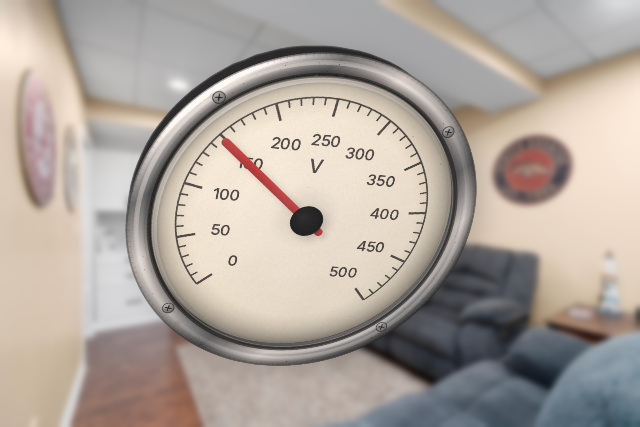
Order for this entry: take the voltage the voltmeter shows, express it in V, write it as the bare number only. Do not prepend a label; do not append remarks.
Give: 150
